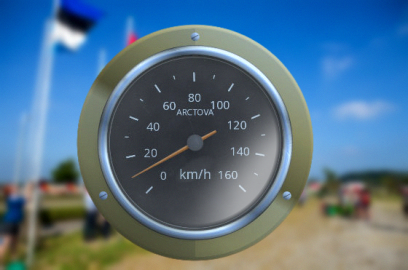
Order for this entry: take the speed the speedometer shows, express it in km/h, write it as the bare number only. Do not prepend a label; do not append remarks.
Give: 10
